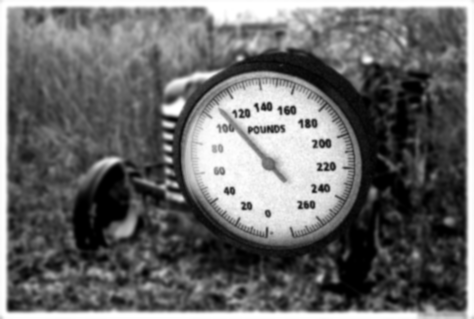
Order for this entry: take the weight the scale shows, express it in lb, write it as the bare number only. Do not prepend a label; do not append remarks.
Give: 110
